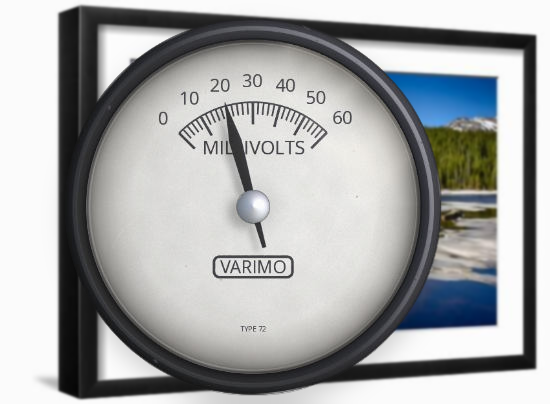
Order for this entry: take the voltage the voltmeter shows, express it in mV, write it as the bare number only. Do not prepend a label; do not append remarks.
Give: 20
